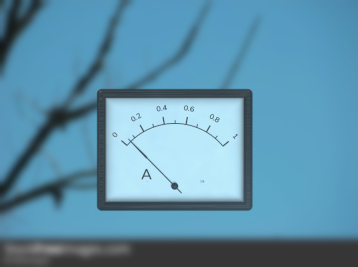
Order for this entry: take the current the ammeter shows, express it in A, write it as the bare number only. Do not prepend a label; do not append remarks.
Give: 0.05
